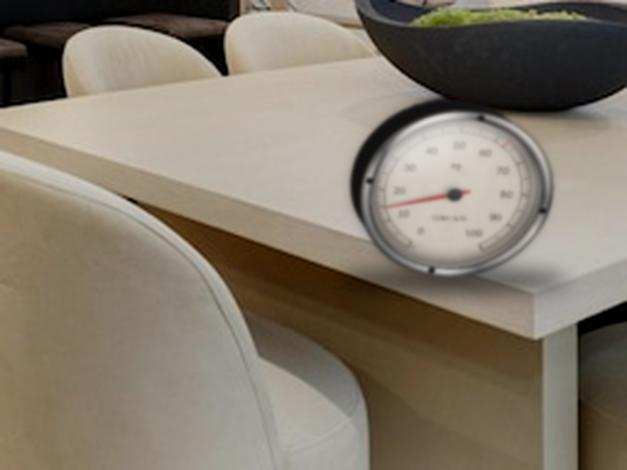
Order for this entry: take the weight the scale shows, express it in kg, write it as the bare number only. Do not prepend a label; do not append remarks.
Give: 15
